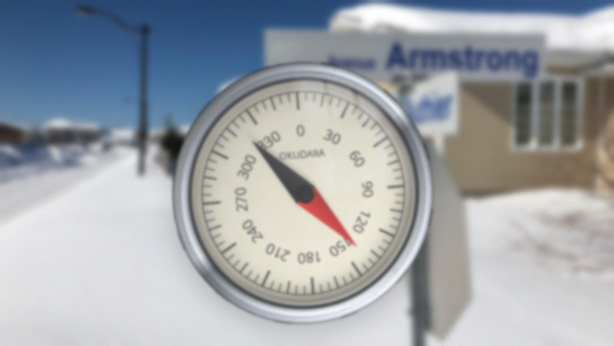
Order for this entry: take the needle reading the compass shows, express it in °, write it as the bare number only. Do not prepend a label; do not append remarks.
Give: 140
